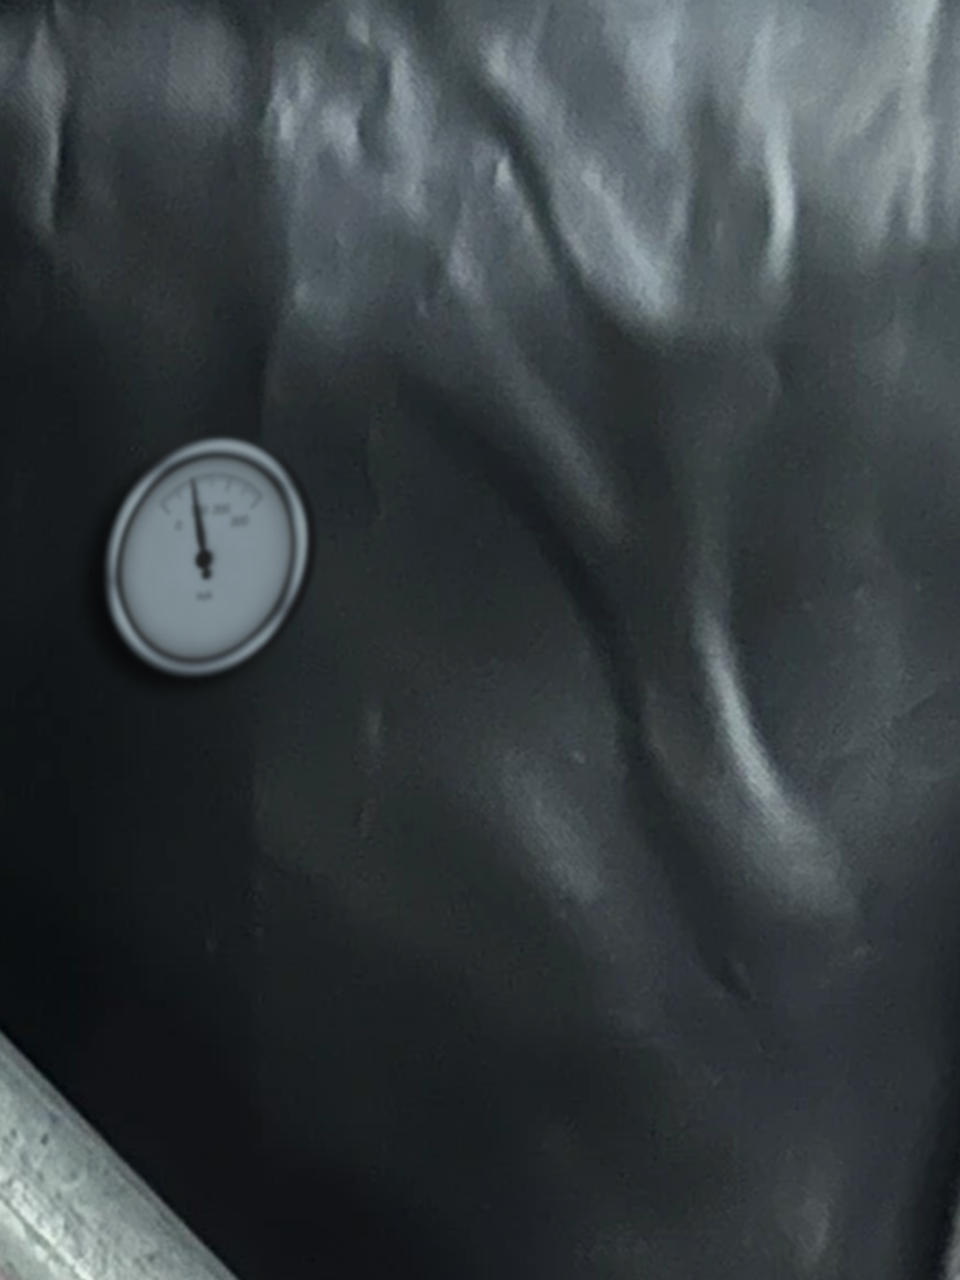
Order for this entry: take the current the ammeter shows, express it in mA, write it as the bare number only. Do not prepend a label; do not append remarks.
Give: 100
